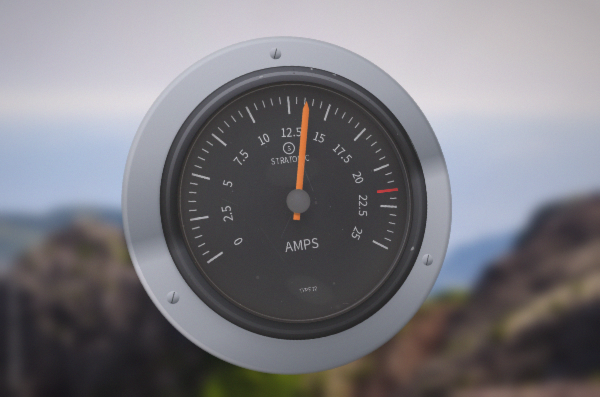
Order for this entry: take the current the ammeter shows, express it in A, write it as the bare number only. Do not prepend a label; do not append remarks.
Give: 13.5
